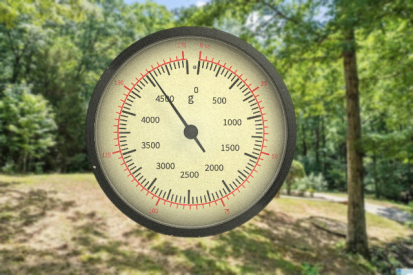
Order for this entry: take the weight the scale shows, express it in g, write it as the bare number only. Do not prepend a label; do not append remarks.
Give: 4550
